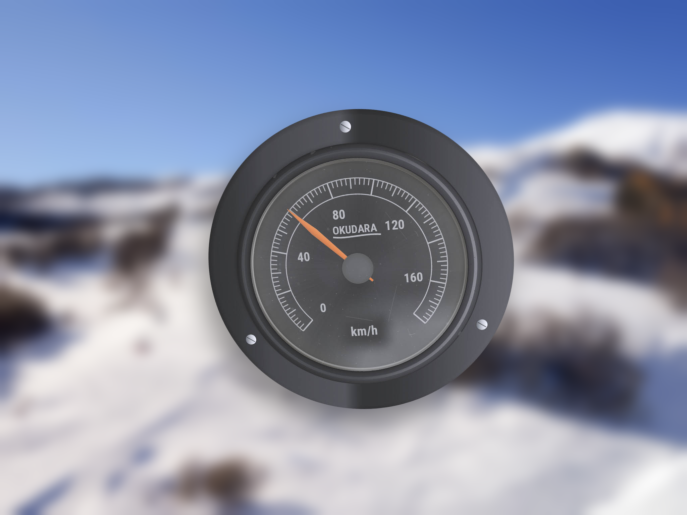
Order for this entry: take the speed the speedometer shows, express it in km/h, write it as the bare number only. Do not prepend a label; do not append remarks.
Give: 60
